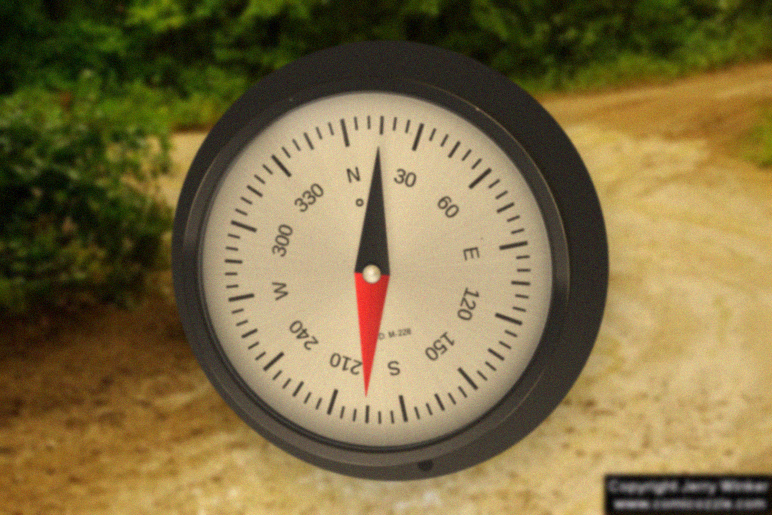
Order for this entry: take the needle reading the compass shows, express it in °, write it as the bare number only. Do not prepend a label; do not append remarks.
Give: 195
